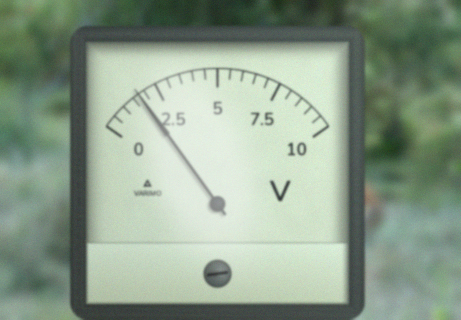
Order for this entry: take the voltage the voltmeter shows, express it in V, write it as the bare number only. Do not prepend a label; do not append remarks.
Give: 1.75
